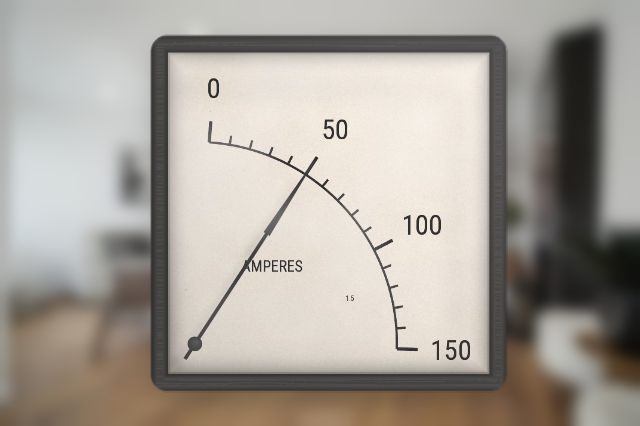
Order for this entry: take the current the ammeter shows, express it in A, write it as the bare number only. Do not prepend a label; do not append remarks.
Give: 50
